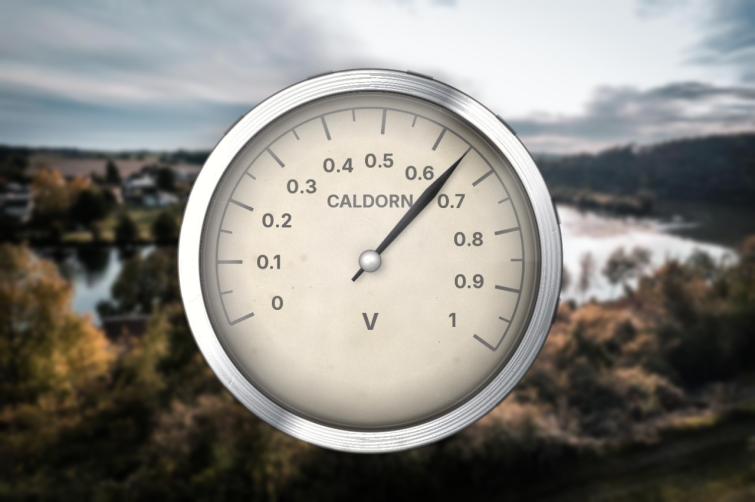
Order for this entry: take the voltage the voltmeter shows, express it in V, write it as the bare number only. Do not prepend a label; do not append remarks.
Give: 0.65
